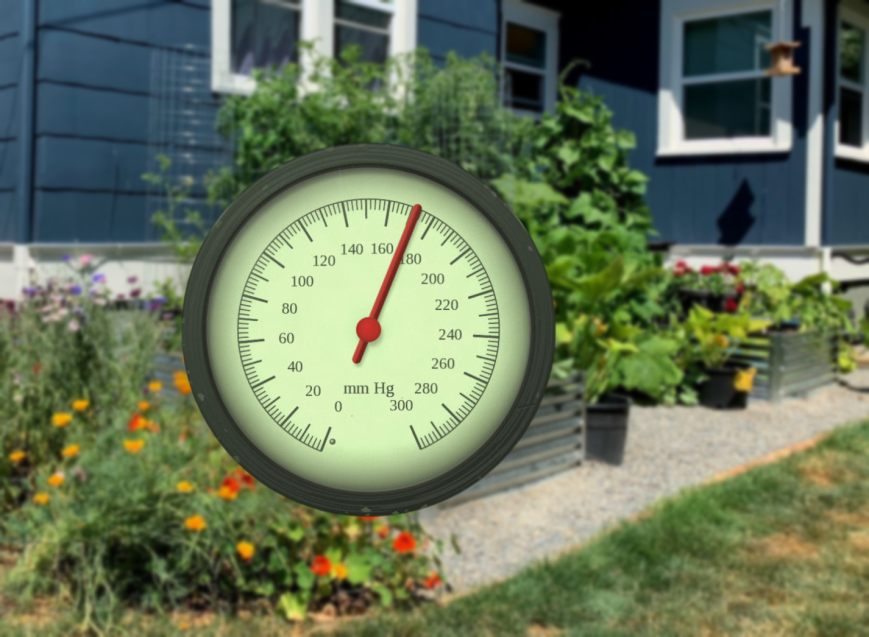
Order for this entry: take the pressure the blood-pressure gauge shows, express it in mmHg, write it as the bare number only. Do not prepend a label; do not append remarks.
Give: 172
